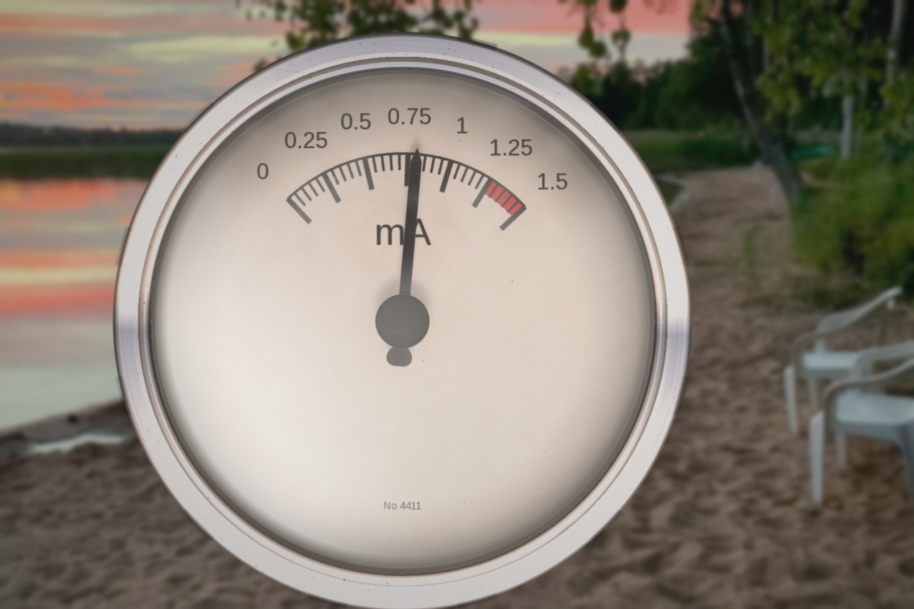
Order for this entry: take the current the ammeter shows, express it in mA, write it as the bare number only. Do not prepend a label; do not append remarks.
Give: 0.8
